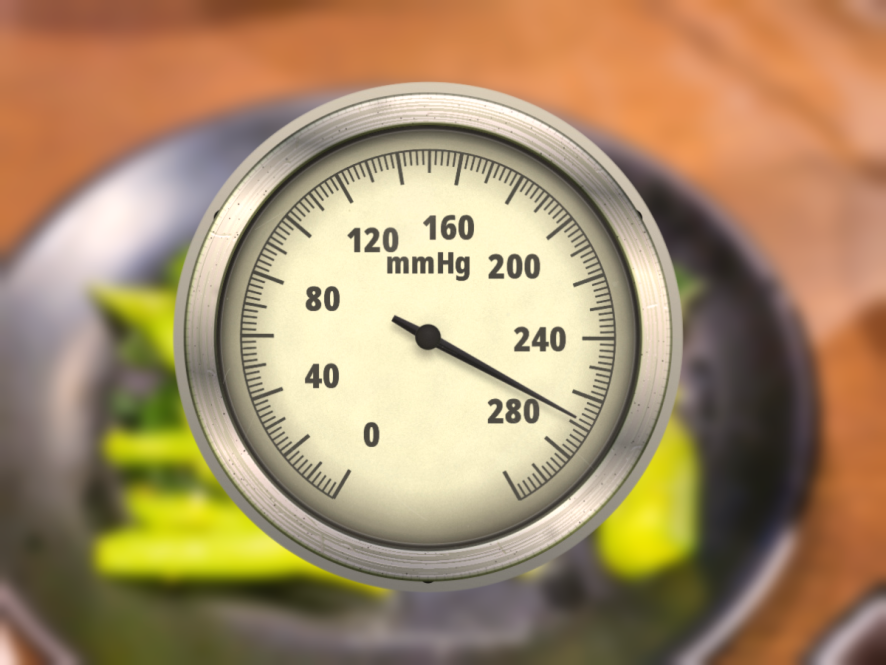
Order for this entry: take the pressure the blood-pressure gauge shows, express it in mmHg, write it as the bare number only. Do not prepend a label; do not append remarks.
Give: 268
